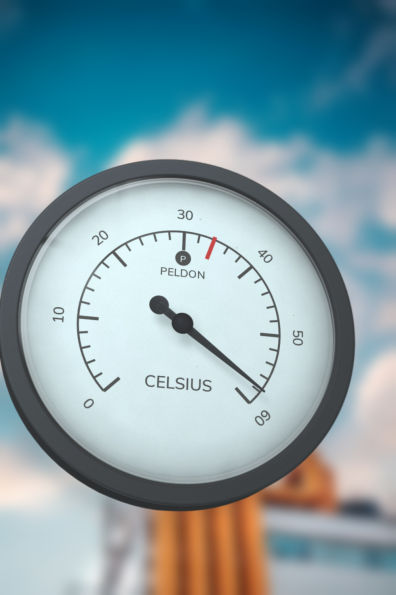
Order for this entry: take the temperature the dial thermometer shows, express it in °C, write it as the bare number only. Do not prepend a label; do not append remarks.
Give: 58
